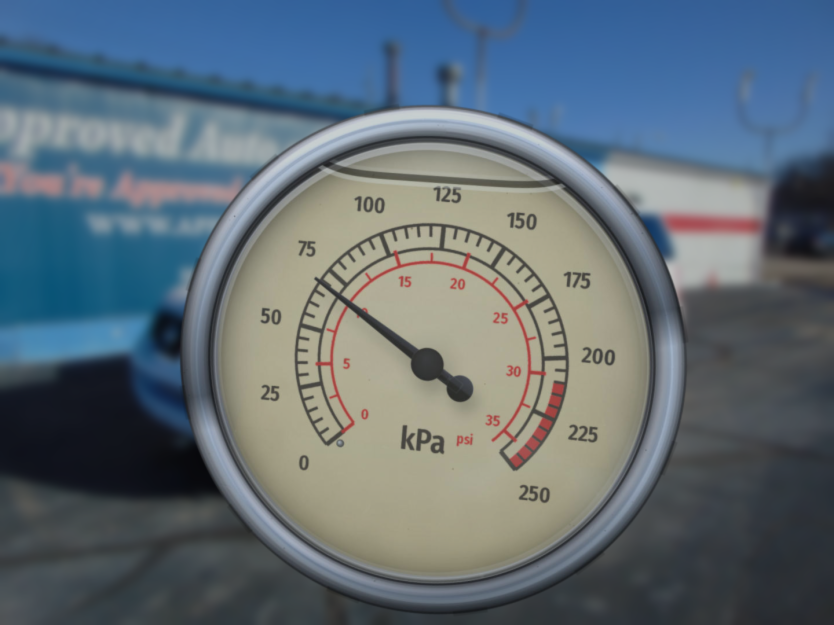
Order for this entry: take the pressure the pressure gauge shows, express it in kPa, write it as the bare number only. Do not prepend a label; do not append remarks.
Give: 70
